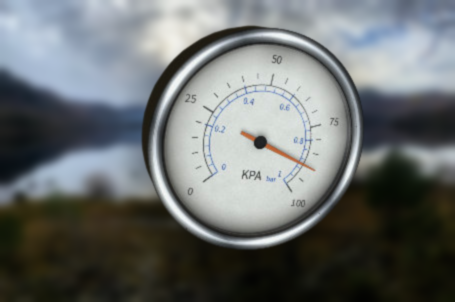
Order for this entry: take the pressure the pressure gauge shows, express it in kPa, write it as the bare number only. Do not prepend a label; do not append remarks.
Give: 90
